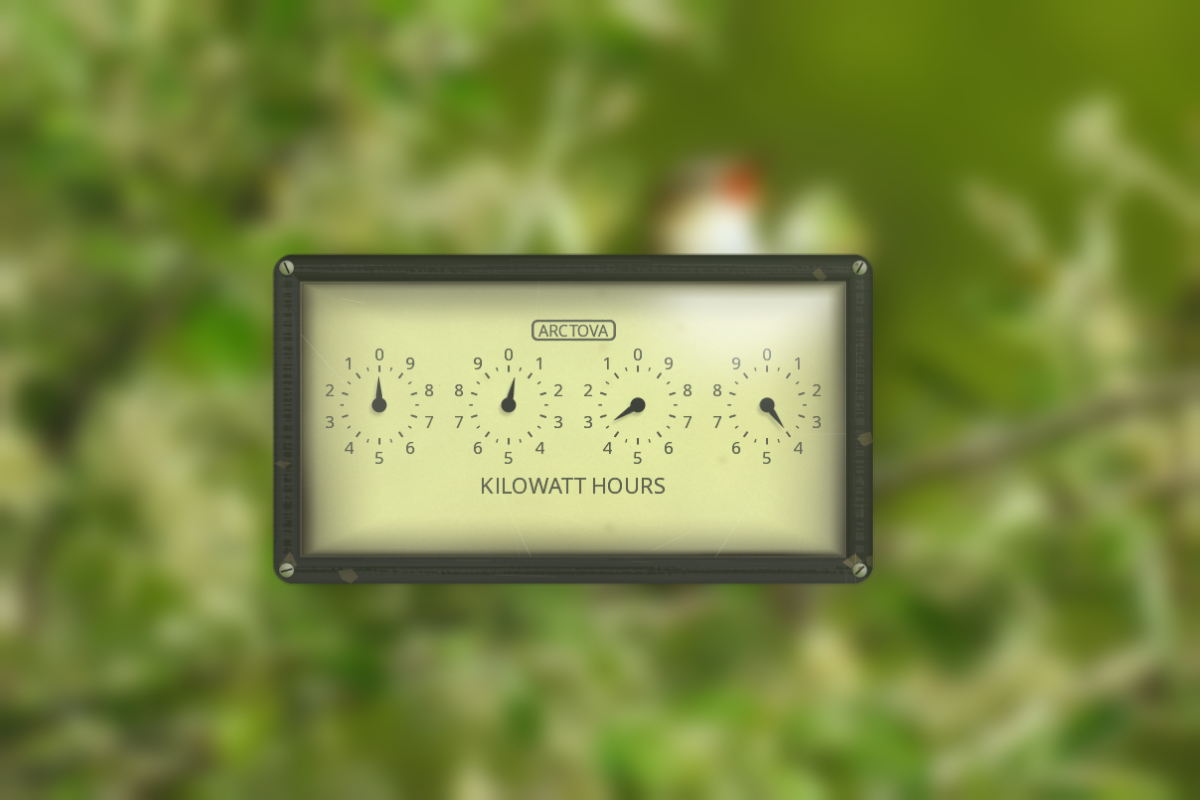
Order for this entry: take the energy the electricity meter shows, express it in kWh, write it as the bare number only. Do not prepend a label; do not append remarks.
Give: 34
